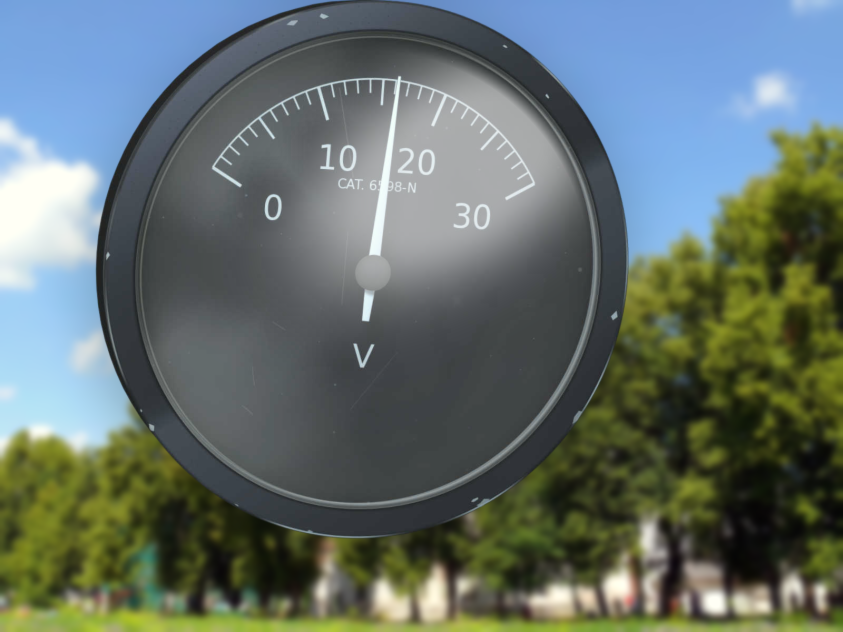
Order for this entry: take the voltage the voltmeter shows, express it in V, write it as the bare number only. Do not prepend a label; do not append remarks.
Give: 16
